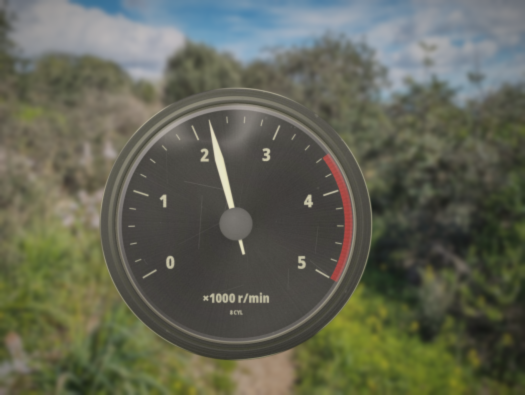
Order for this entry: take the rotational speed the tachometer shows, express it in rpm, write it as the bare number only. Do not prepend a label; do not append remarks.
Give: 2200
